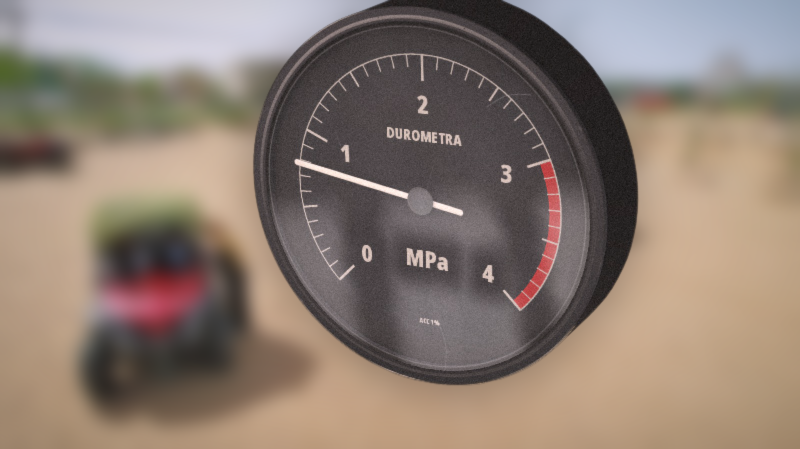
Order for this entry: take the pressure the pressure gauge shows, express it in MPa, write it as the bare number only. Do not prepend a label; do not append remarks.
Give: 0.8
